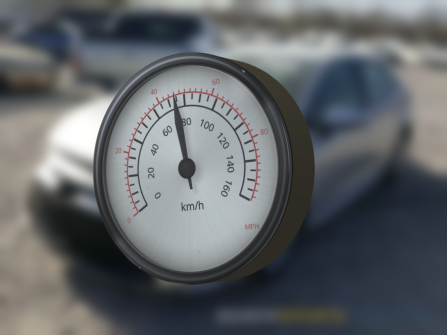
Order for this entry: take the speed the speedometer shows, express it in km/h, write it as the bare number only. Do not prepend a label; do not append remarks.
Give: 75
